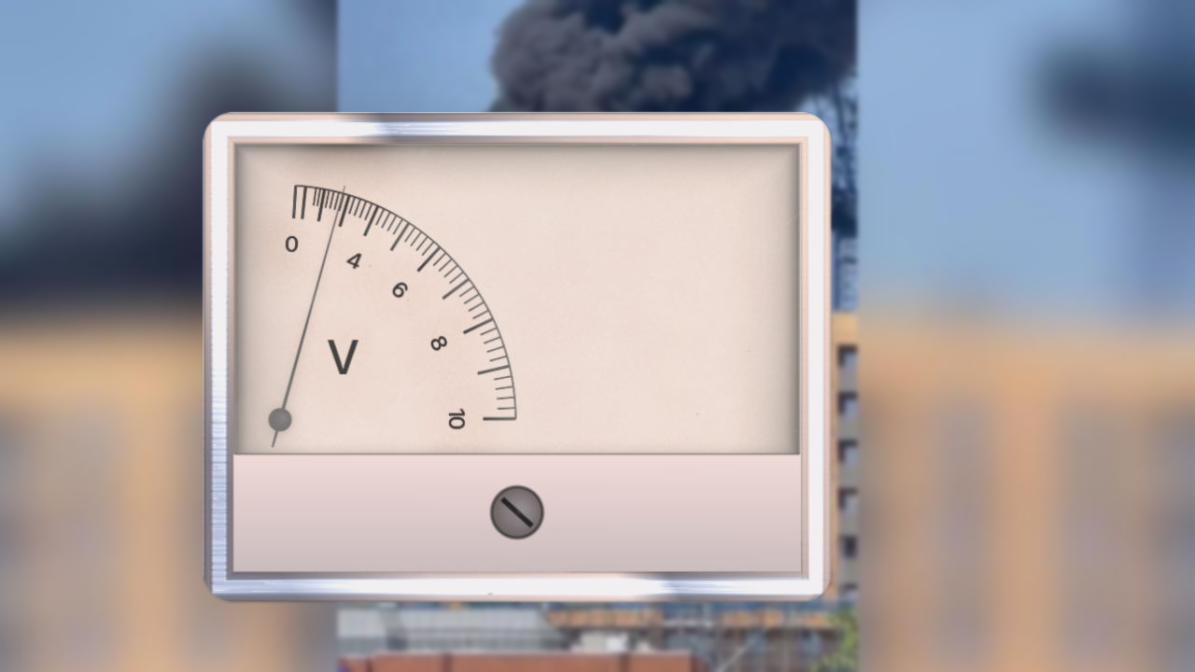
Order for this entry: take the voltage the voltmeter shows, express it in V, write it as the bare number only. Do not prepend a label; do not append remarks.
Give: 2.8
